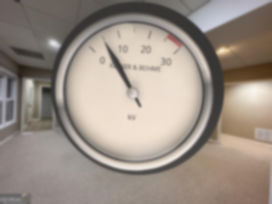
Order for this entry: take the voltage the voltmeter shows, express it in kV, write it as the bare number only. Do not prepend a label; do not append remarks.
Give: 5
